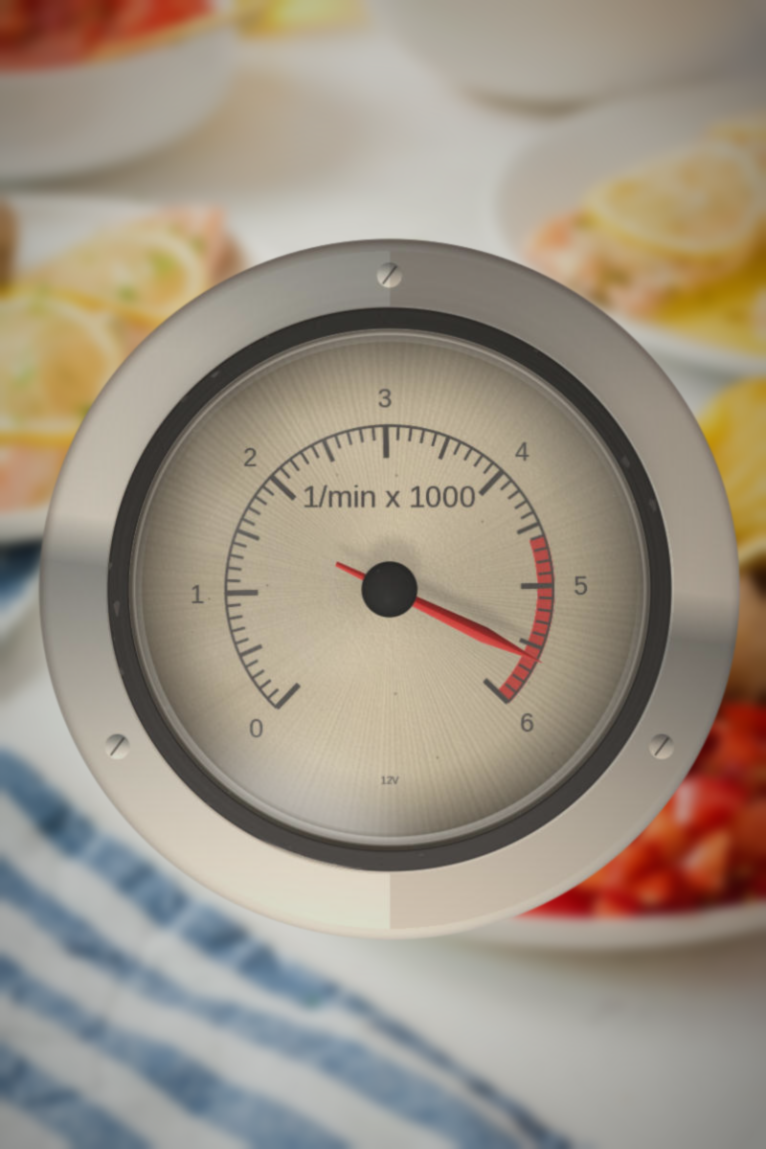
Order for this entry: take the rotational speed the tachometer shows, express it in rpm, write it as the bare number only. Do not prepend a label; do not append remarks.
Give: 5600
